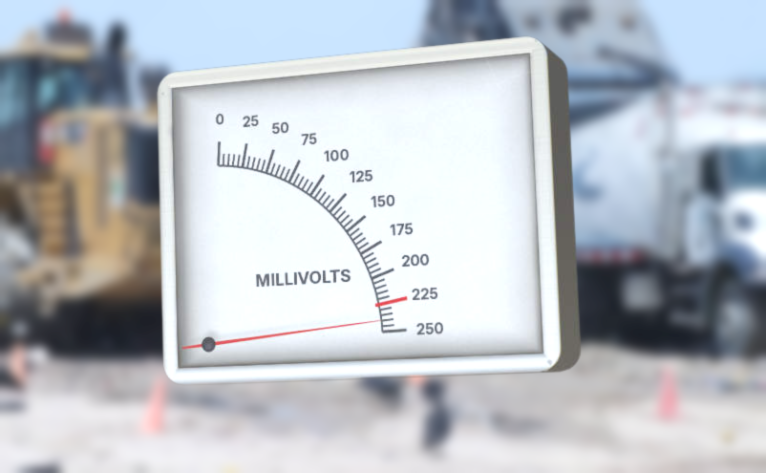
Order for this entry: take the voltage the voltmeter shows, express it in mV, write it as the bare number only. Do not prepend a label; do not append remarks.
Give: 240
